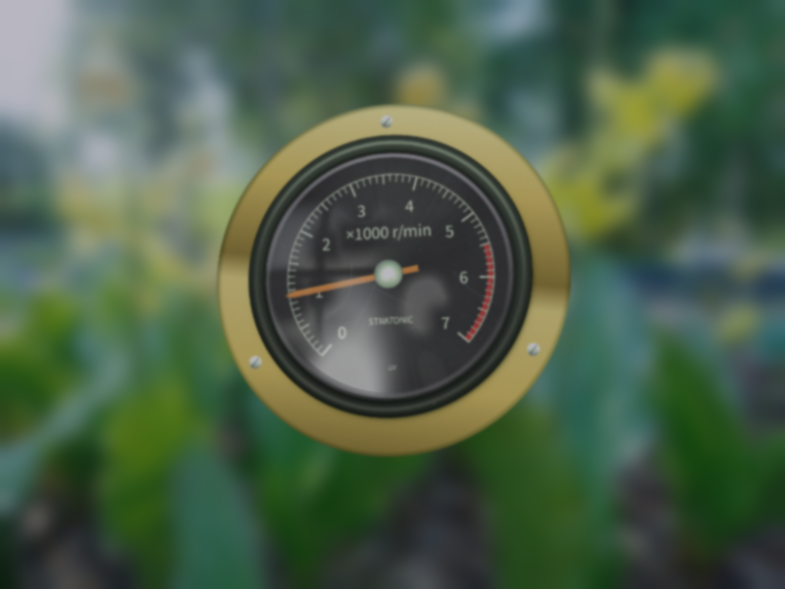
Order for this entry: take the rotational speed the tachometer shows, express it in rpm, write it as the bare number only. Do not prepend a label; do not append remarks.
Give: 1000
